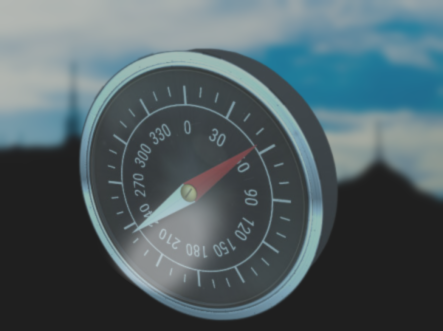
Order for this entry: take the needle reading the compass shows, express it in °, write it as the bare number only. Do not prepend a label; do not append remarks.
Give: 55
